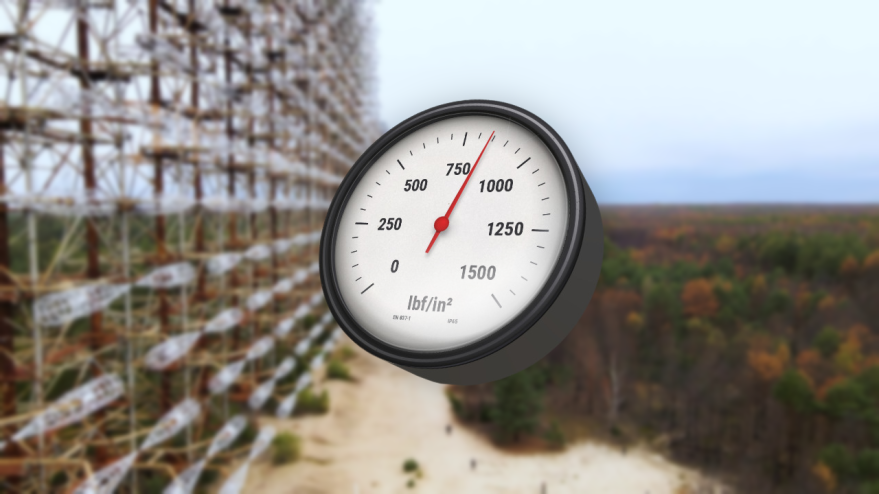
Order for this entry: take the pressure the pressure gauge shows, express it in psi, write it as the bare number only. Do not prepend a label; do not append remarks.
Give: 850
